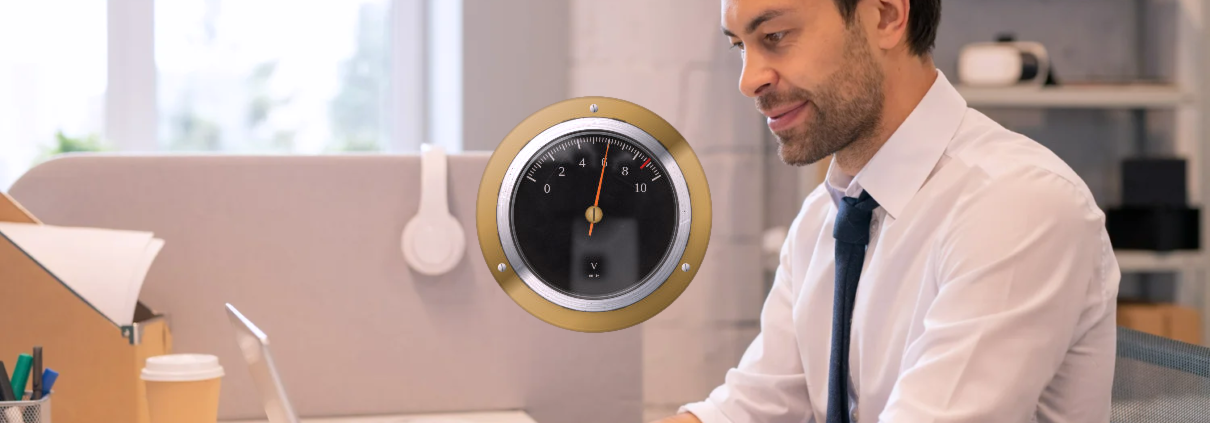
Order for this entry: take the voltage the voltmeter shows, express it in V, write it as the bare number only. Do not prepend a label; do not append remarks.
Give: 6
